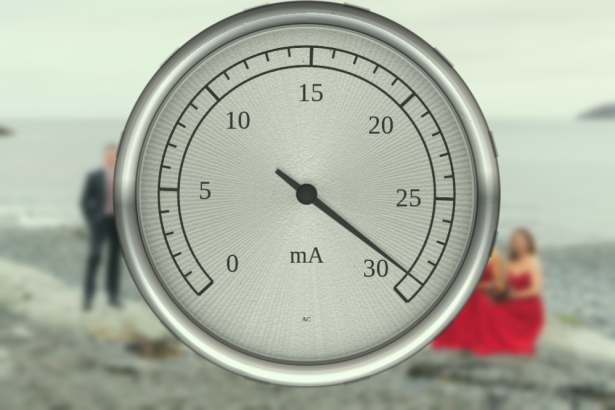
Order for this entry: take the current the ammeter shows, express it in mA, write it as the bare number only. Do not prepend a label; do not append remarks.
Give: 29
